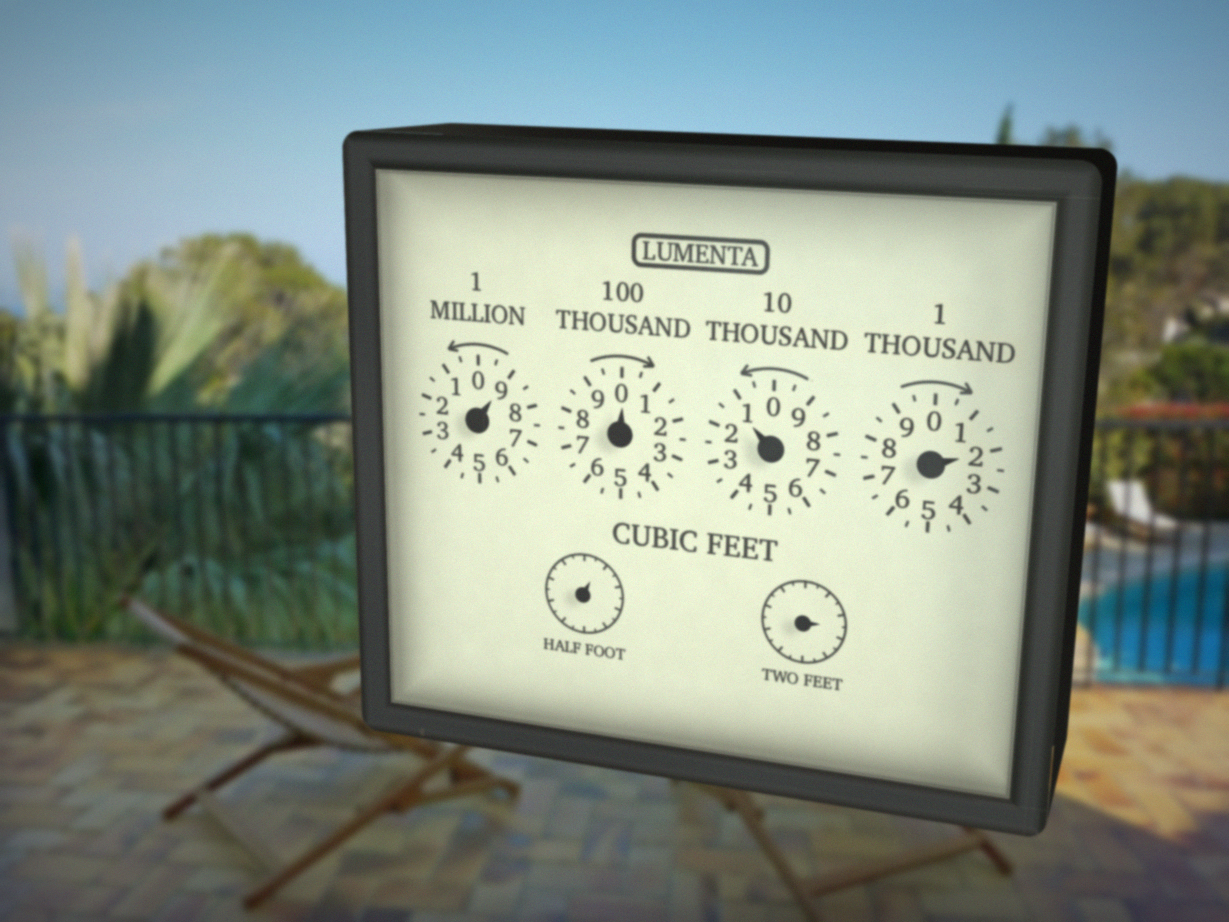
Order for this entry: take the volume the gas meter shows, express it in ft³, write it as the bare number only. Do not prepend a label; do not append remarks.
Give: 901200
